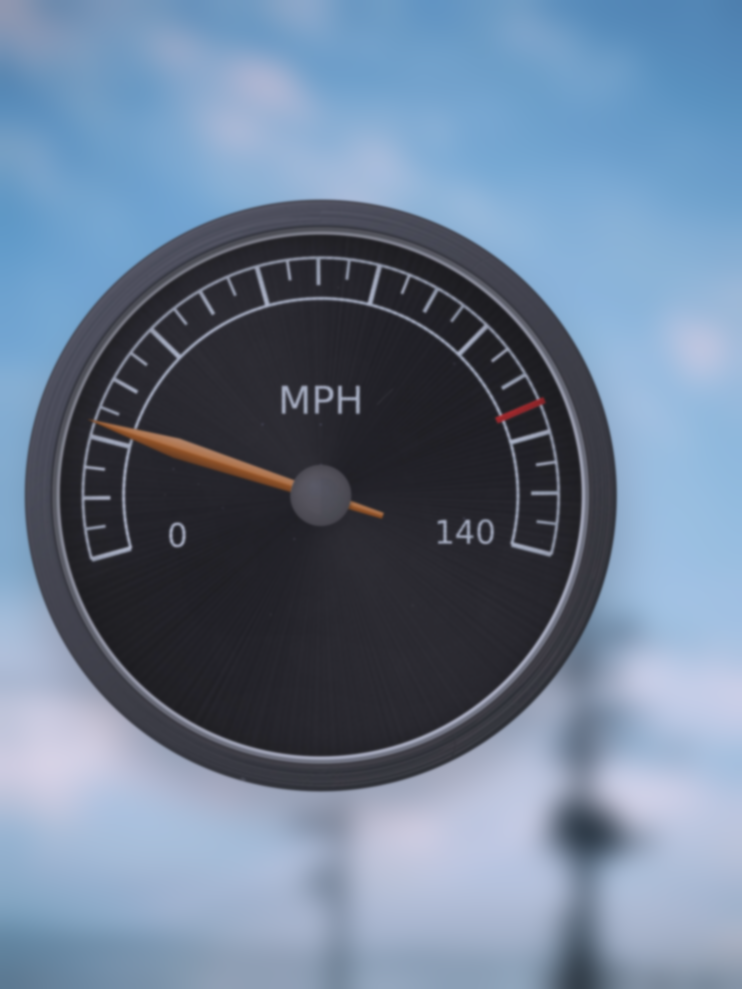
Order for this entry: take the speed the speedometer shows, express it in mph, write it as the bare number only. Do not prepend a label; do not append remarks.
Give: 22.5
